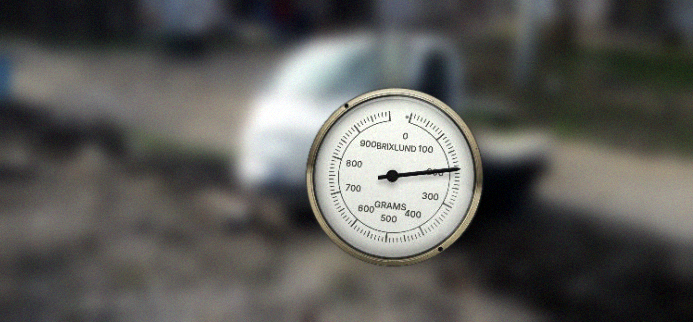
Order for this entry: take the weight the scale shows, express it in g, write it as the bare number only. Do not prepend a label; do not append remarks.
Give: 200
